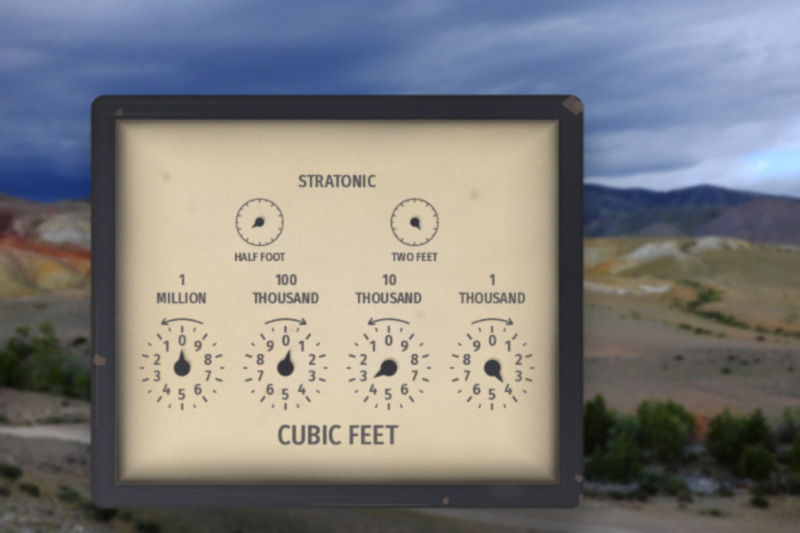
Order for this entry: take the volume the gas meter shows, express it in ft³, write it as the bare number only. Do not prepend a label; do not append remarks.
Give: 3400
